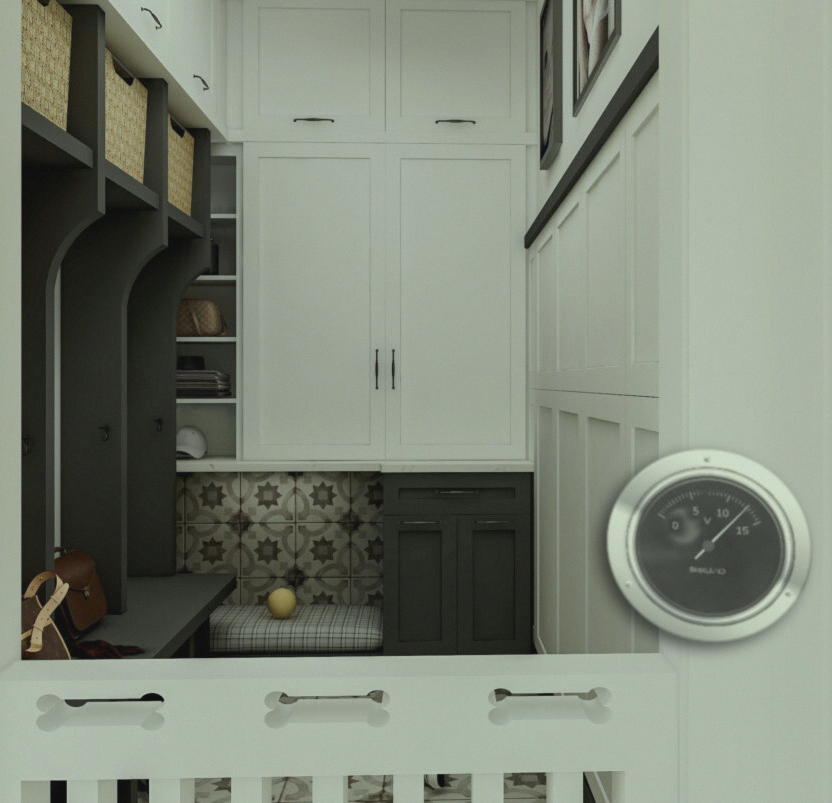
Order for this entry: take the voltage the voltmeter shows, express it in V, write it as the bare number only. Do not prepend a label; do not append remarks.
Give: 12.5
